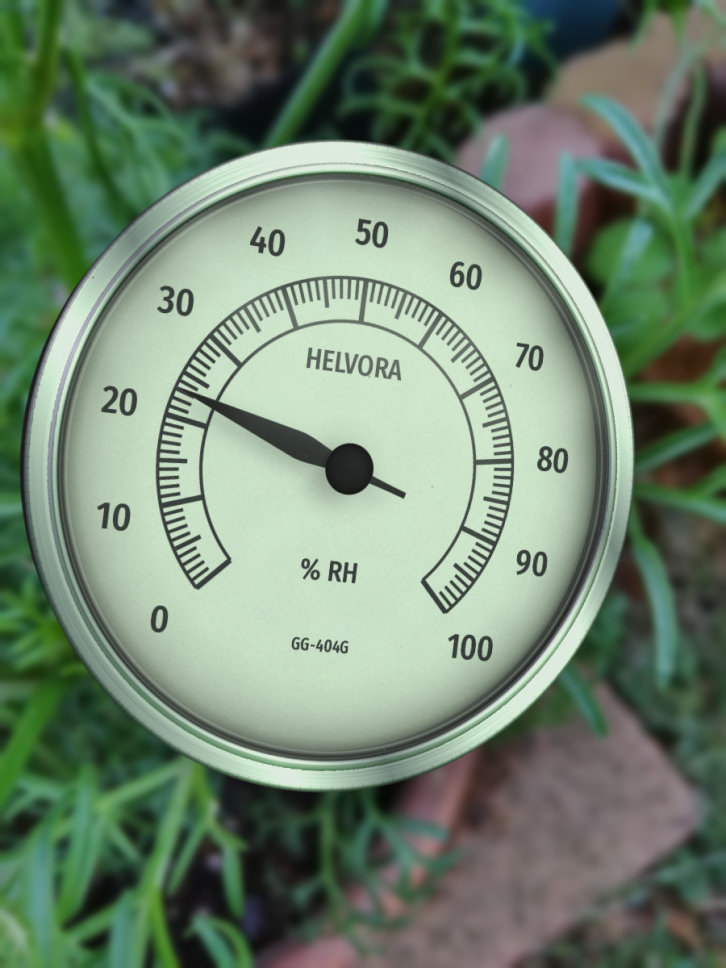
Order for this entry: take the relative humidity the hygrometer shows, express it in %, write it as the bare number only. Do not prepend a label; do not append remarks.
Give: 23
